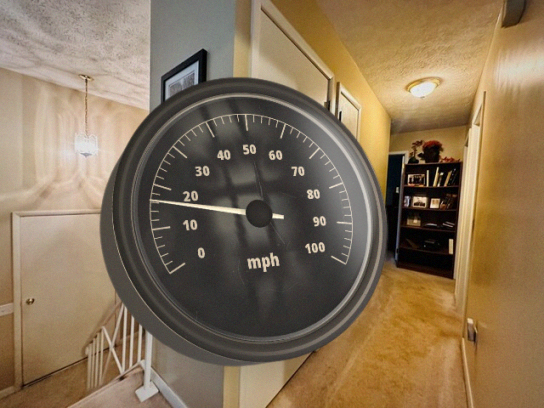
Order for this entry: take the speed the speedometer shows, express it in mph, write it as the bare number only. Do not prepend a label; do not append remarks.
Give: 16
